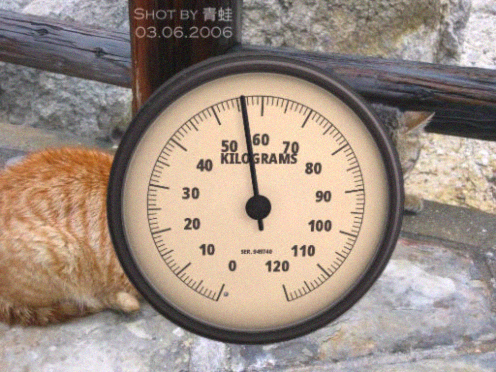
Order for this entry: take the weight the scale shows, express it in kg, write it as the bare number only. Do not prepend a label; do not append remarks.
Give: 56
